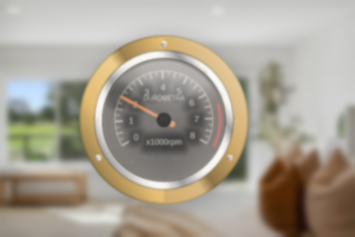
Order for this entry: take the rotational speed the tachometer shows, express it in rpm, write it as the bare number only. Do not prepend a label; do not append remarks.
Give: 2000
